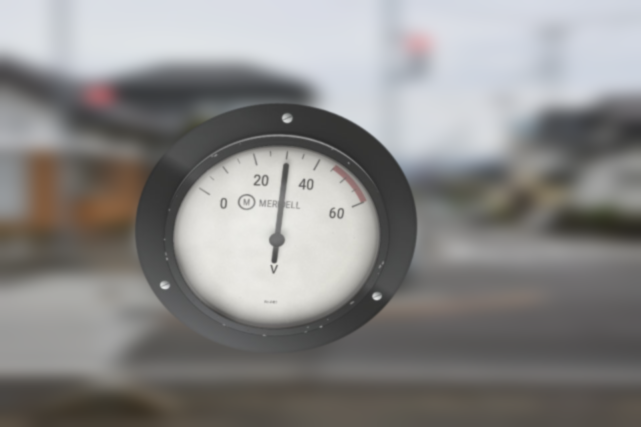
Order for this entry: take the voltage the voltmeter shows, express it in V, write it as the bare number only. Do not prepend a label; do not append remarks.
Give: 30
